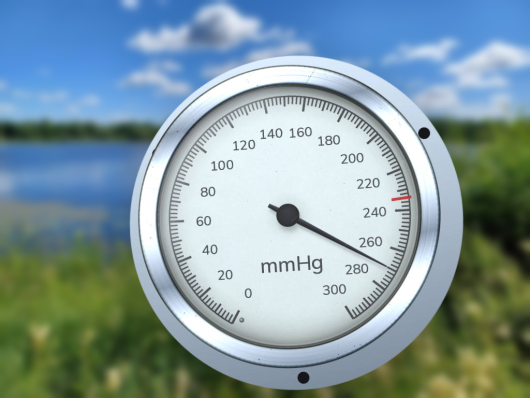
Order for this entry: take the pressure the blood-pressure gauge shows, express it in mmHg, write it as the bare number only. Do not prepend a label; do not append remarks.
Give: 270
